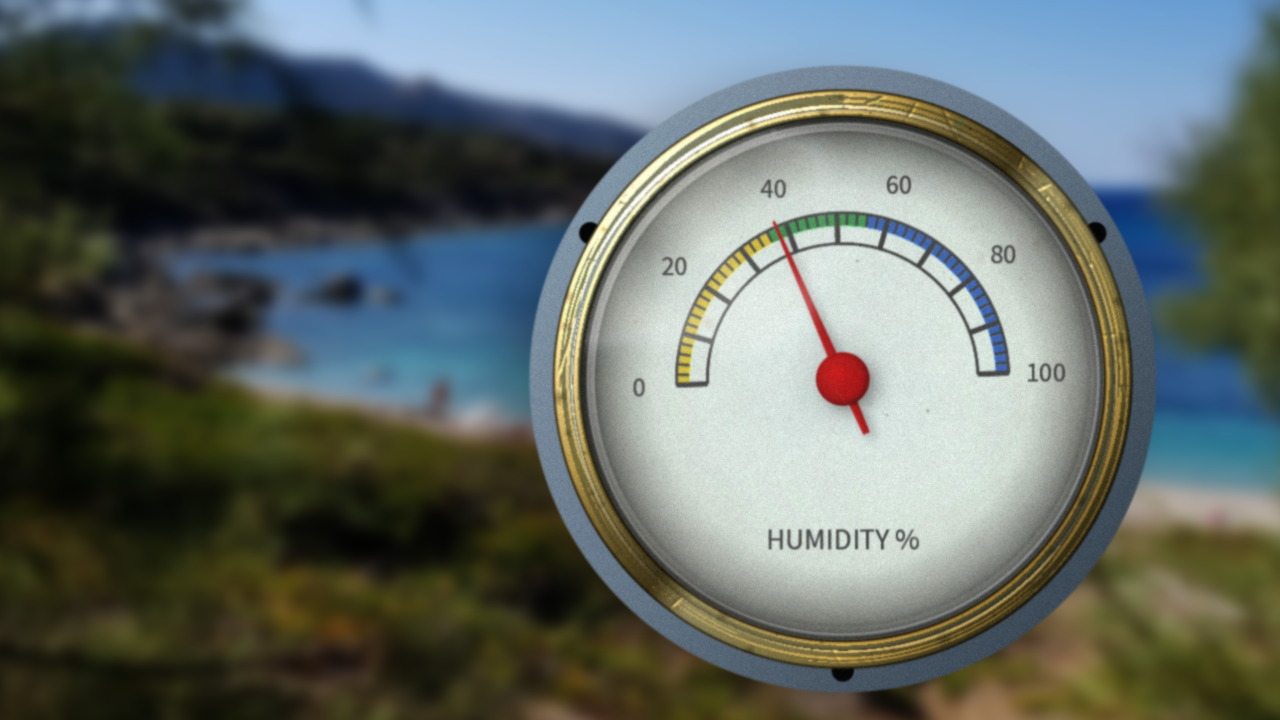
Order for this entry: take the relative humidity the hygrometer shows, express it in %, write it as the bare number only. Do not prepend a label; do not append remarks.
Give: 38
